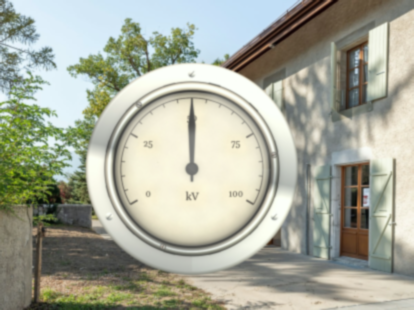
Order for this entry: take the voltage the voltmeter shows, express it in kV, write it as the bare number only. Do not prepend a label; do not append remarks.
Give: 50
